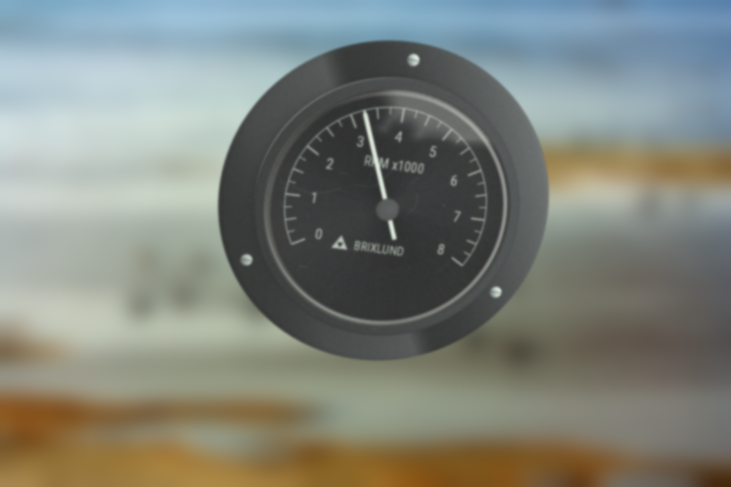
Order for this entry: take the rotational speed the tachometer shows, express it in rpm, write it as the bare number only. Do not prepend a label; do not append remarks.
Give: 3250
